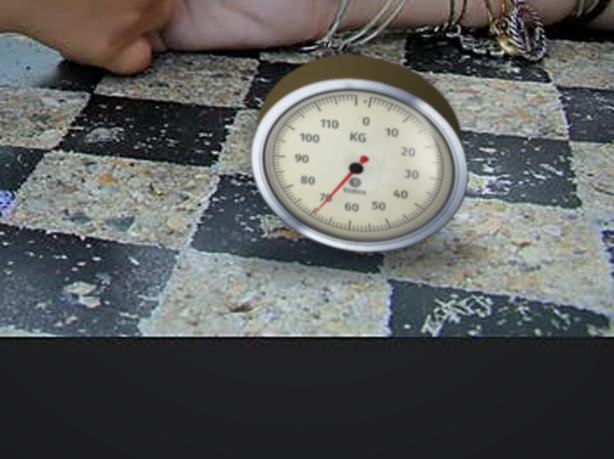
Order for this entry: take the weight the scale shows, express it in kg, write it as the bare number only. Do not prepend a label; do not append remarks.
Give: 70
